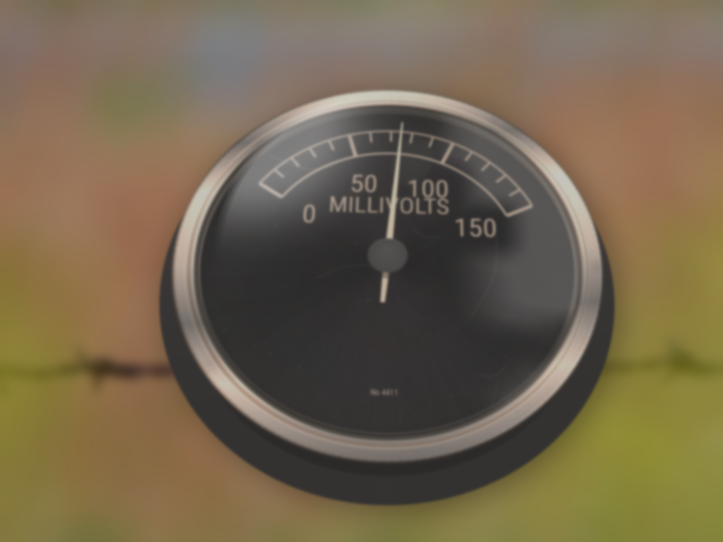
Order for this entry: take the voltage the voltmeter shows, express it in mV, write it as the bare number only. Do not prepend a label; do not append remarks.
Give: 75
